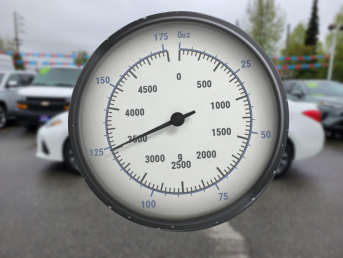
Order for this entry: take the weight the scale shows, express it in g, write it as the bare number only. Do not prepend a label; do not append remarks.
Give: 3500
